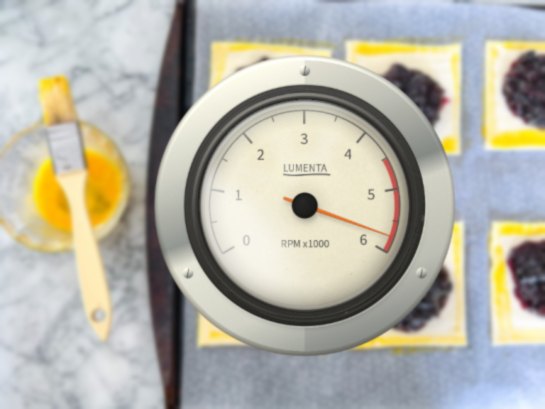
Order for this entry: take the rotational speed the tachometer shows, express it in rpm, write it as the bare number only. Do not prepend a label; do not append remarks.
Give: 5750
